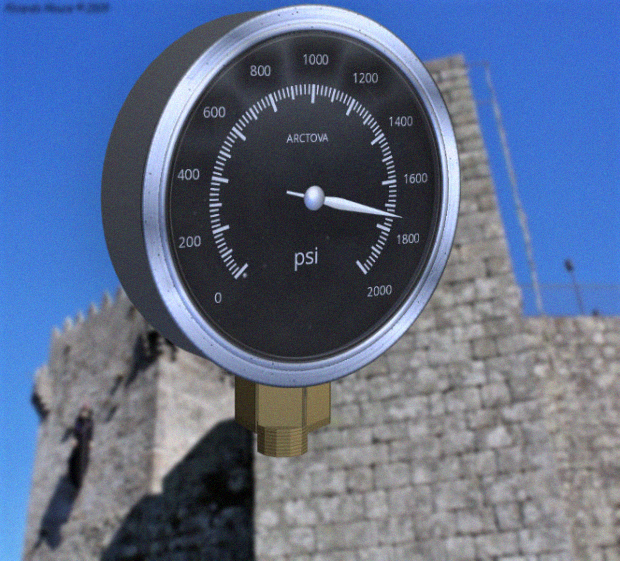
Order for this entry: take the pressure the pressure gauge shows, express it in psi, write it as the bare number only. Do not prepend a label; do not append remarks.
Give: 1740
